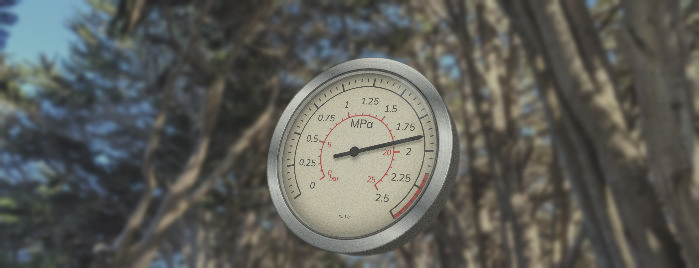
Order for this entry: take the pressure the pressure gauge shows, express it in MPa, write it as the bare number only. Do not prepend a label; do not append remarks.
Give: 1.9
